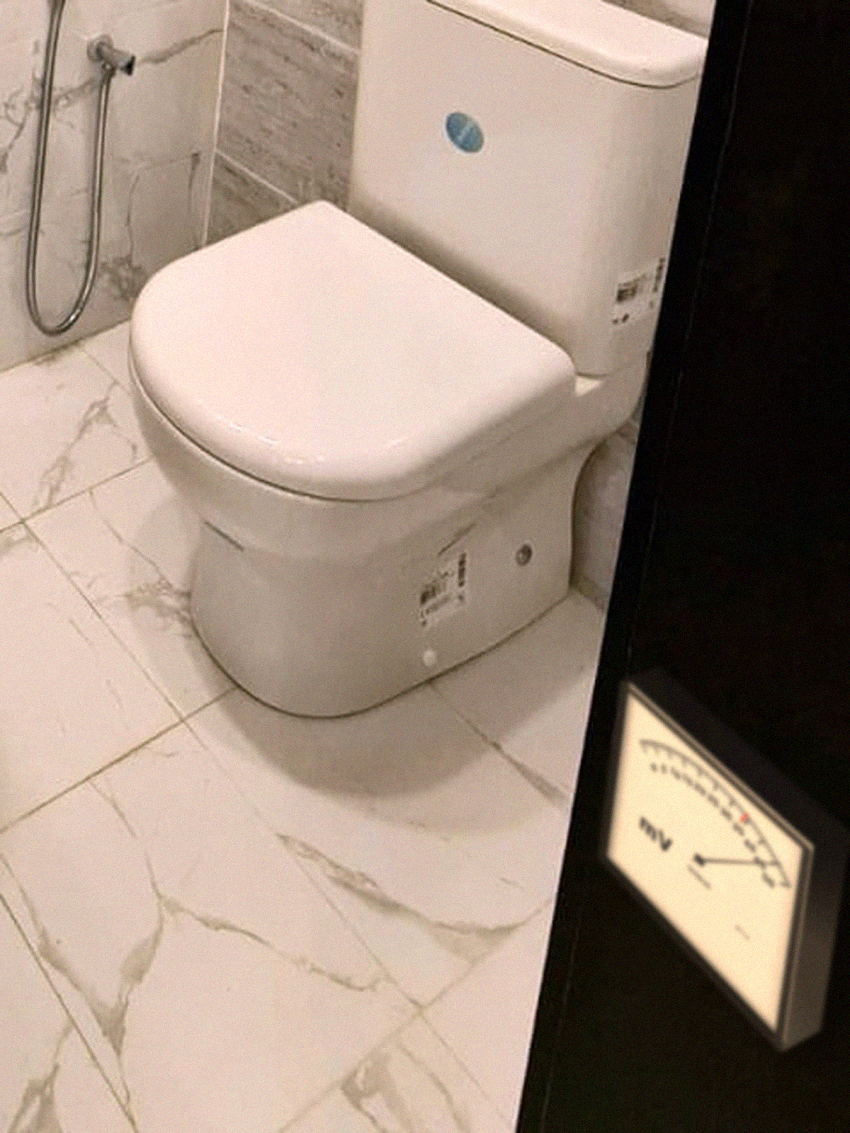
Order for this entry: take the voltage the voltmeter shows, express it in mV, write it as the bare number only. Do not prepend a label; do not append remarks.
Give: 45
